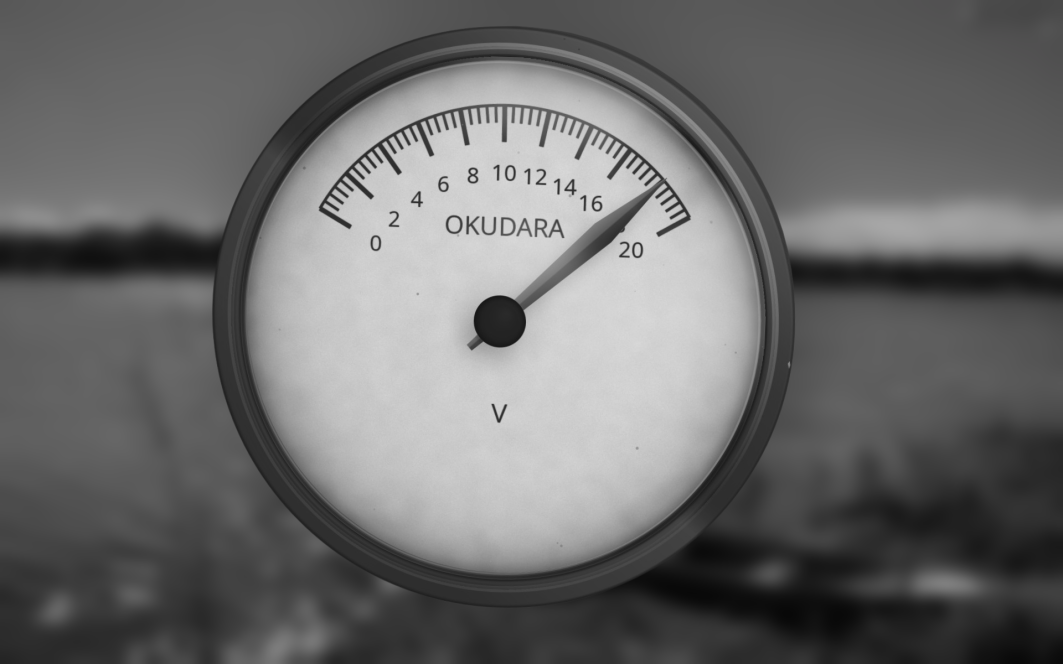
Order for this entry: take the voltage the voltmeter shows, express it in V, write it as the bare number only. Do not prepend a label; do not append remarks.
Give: 18
